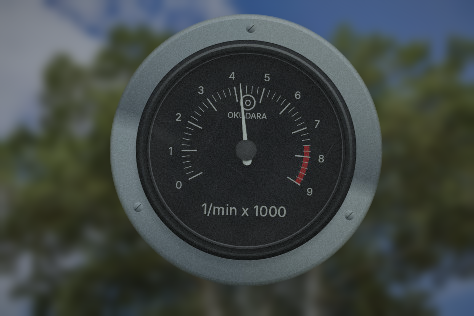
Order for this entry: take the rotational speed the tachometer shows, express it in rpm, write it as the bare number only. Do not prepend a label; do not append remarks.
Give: 4200
